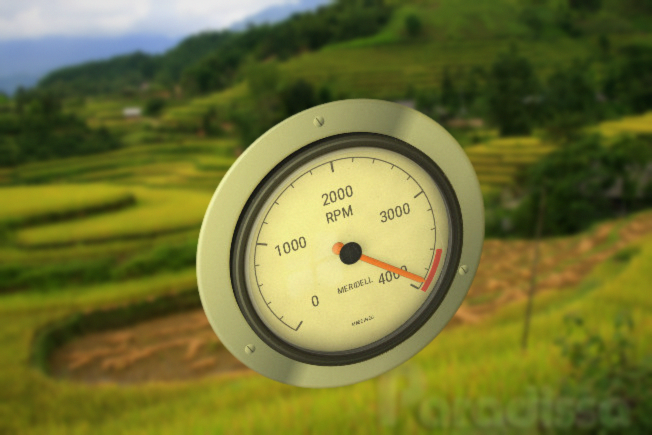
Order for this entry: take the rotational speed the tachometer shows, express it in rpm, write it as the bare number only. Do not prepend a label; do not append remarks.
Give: 3900
